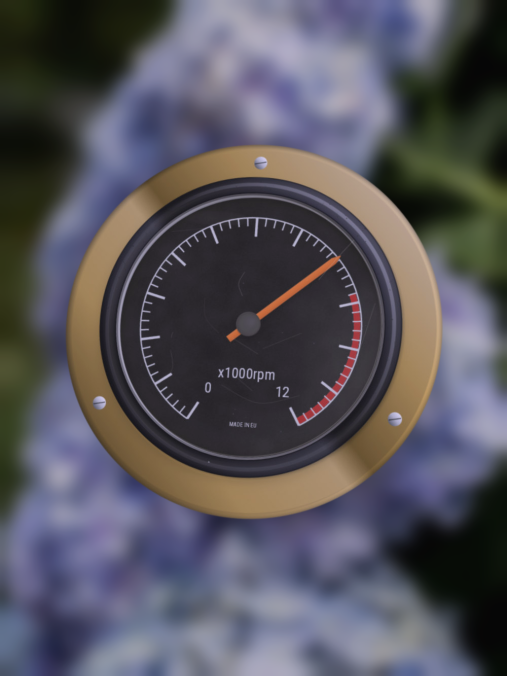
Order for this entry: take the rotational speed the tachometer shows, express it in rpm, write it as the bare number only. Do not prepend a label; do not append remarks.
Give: 8000
